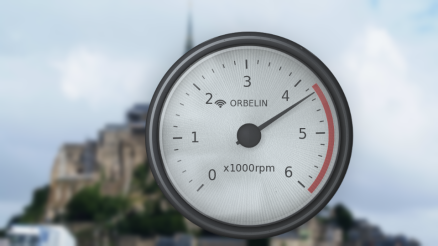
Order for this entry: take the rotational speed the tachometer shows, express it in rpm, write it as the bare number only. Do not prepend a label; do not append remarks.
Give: 4300
